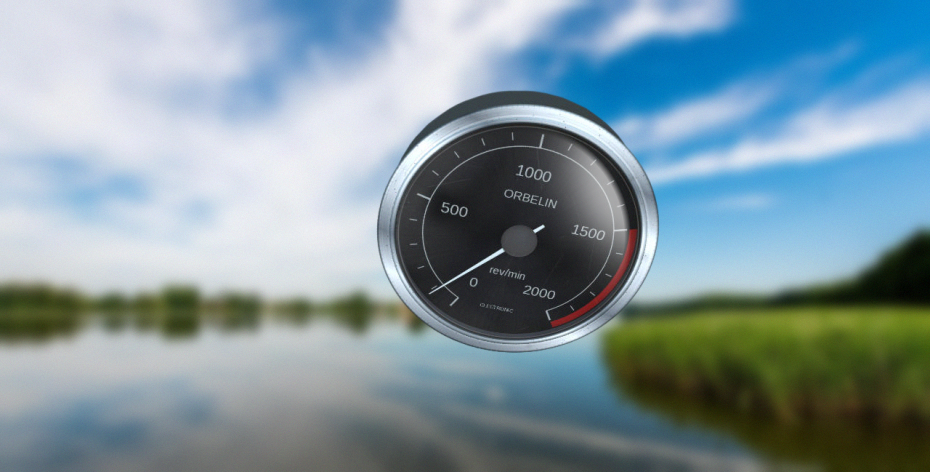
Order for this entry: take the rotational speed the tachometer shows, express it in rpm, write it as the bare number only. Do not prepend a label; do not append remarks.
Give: 100
